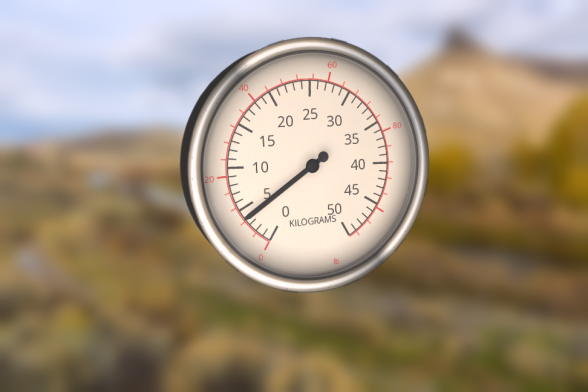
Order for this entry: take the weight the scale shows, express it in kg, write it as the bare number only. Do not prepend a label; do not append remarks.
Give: 4
